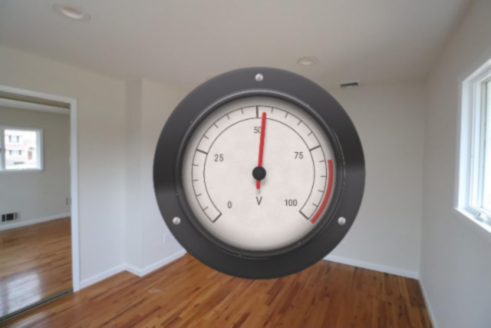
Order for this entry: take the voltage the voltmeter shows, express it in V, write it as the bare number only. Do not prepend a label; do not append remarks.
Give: 52.5
